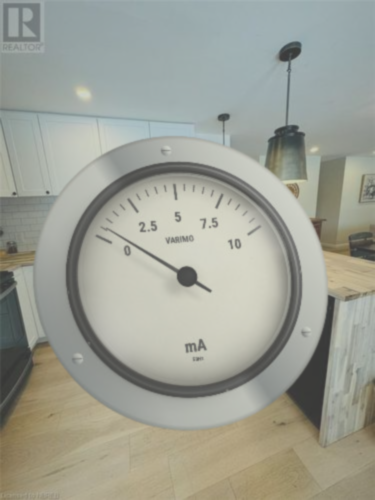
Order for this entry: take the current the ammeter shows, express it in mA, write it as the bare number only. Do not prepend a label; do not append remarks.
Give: 0.5
